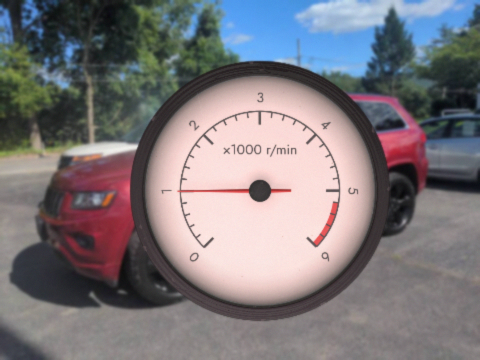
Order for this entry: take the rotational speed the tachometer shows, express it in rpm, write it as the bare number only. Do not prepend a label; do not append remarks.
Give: 1000
